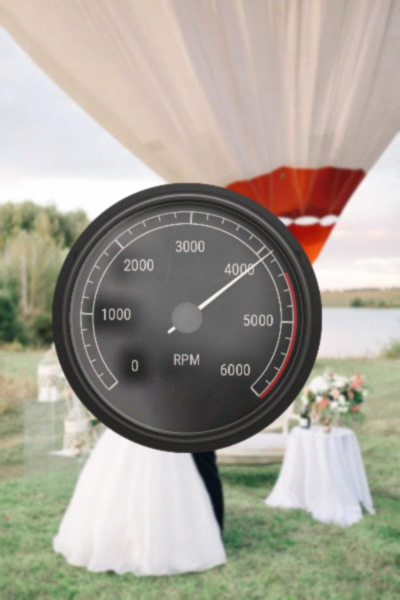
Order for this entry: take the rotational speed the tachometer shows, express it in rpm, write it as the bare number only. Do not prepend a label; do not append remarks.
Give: 4100
